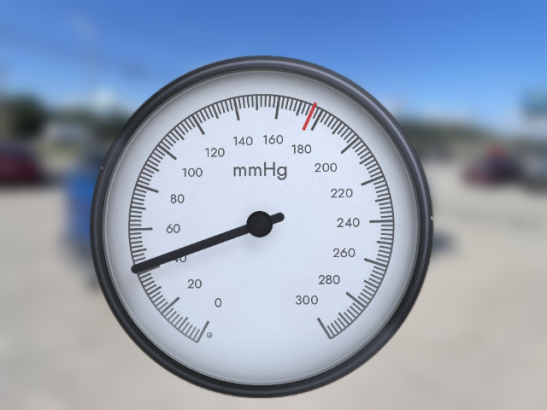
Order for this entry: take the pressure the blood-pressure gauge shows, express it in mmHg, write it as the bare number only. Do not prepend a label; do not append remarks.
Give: 42
